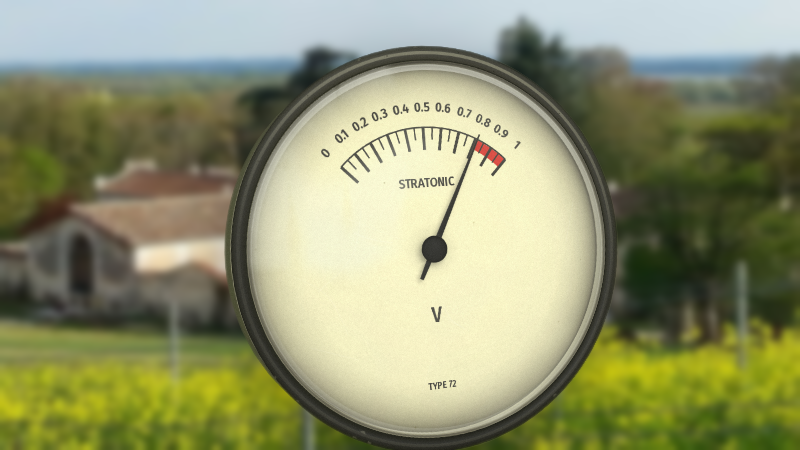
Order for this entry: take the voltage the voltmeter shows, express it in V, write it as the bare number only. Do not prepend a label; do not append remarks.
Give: 0.8
